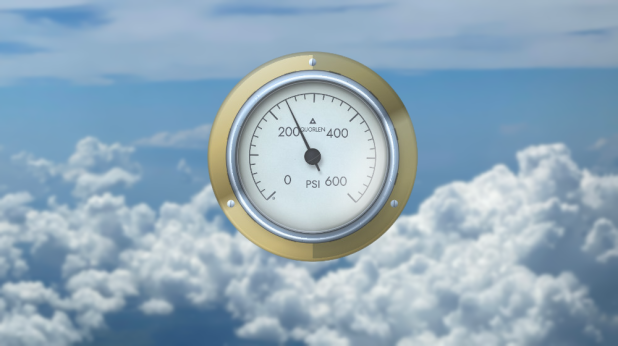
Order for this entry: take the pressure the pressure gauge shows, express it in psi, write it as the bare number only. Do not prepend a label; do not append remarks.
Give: 240
